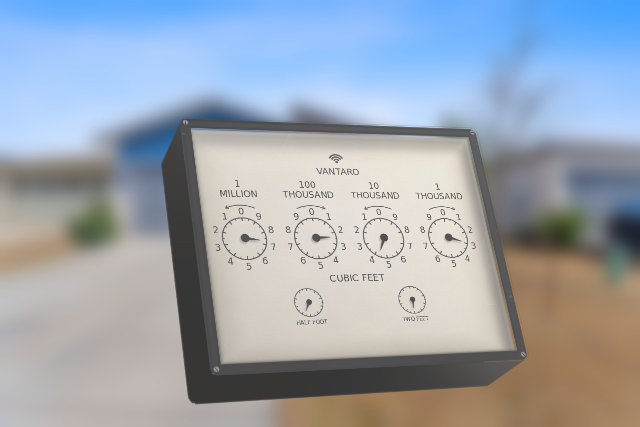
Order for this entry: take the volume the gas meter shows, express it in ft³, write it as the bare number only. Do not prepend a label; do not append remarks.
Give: 724300
